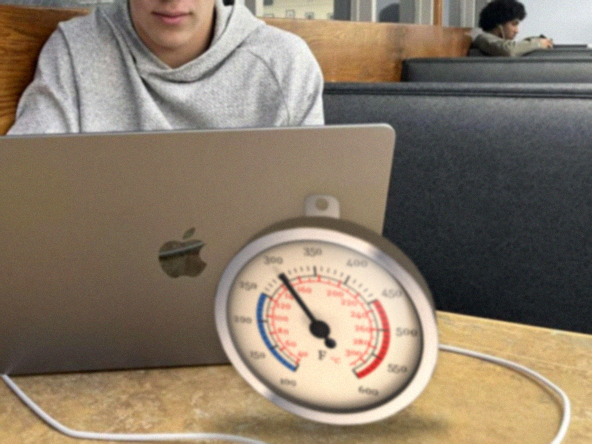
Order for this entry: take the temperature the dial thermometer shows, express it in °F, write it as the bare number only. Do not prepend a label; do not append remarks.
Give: 300
